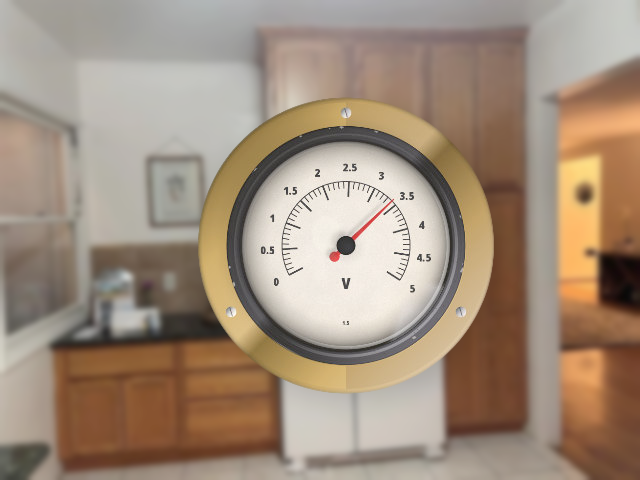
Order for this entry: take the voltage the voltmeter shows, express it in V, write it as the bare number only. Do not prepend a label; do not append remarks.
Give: 3.4
